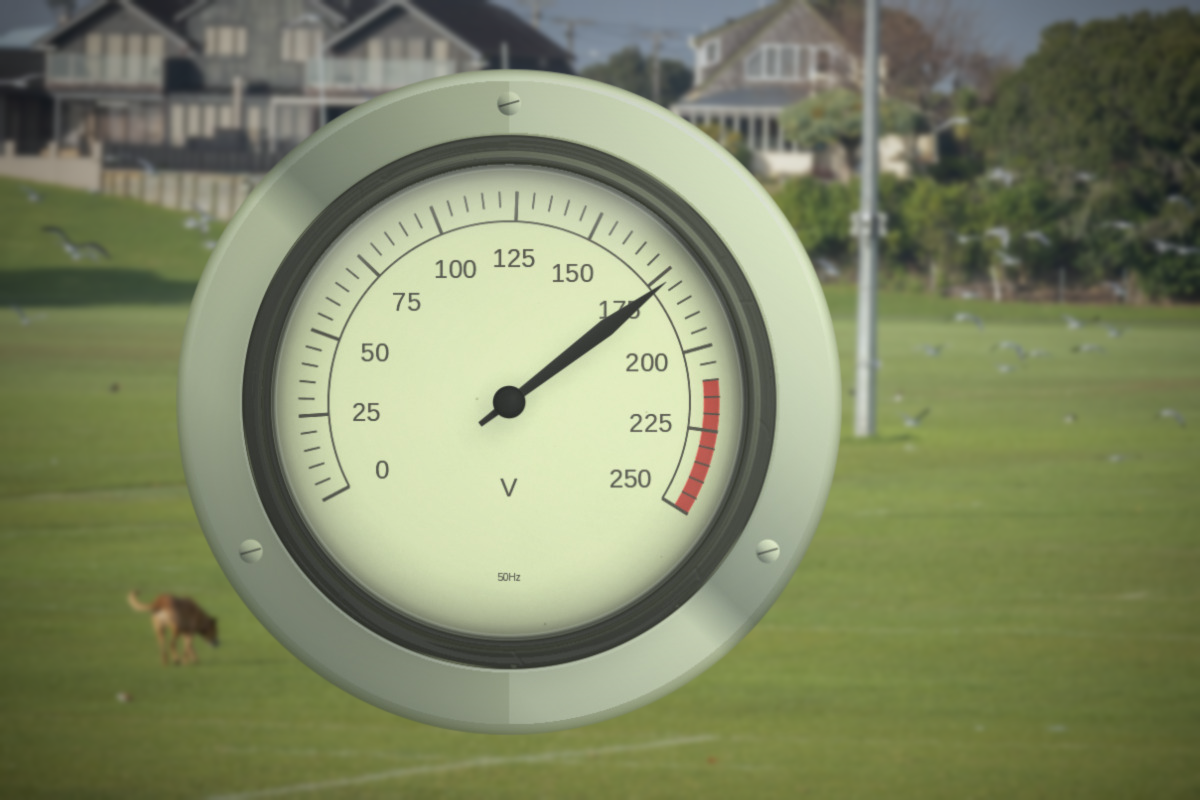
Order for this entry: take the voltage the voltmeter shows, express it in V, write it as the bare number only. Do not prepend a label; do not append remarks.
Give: 177.5
